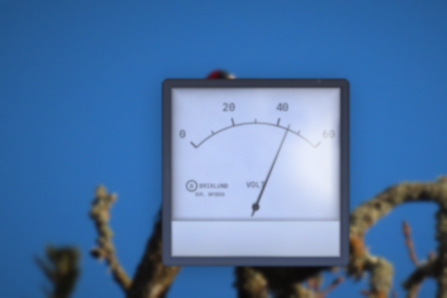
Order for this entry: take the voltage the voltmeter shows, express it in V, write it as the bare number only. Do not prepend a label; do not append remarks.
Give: 45
